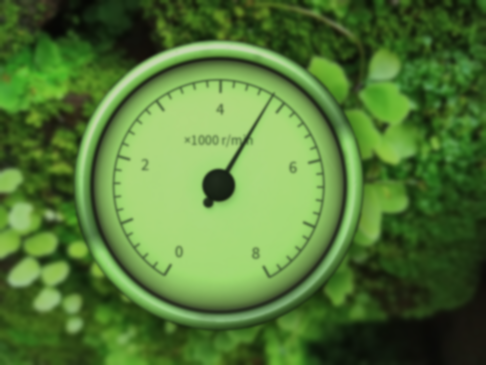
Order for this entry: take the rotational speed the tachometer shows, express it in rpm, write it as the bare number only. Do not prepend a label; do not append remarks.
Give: 4800
